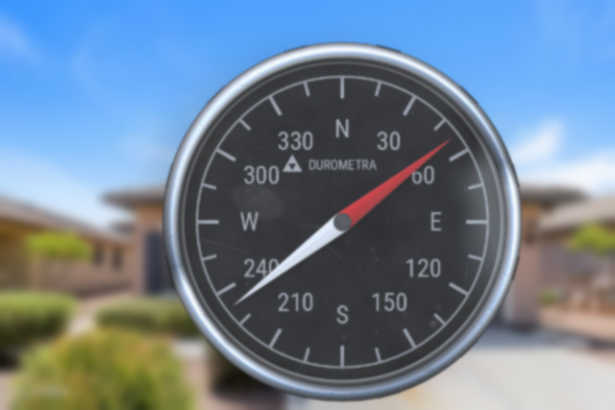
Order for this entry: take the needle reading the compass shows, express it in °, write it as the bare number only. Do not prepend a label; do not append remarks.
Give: 52.5
